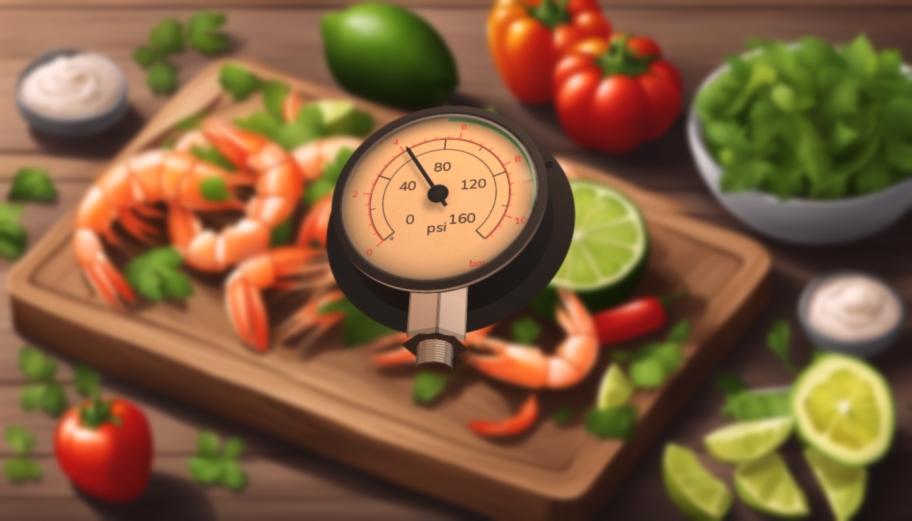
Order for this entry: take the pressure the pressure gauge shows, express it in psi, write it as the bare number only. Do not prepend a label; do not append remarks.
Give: 60
